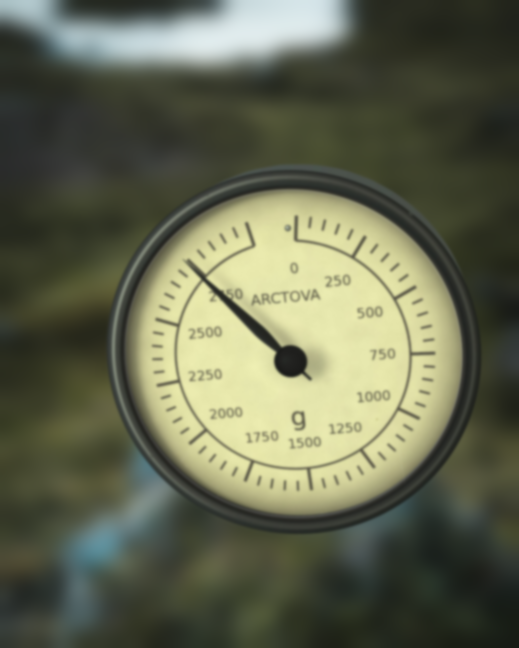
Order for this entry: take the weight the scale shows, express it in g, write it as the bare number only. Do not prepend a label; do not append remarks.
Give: 2750
